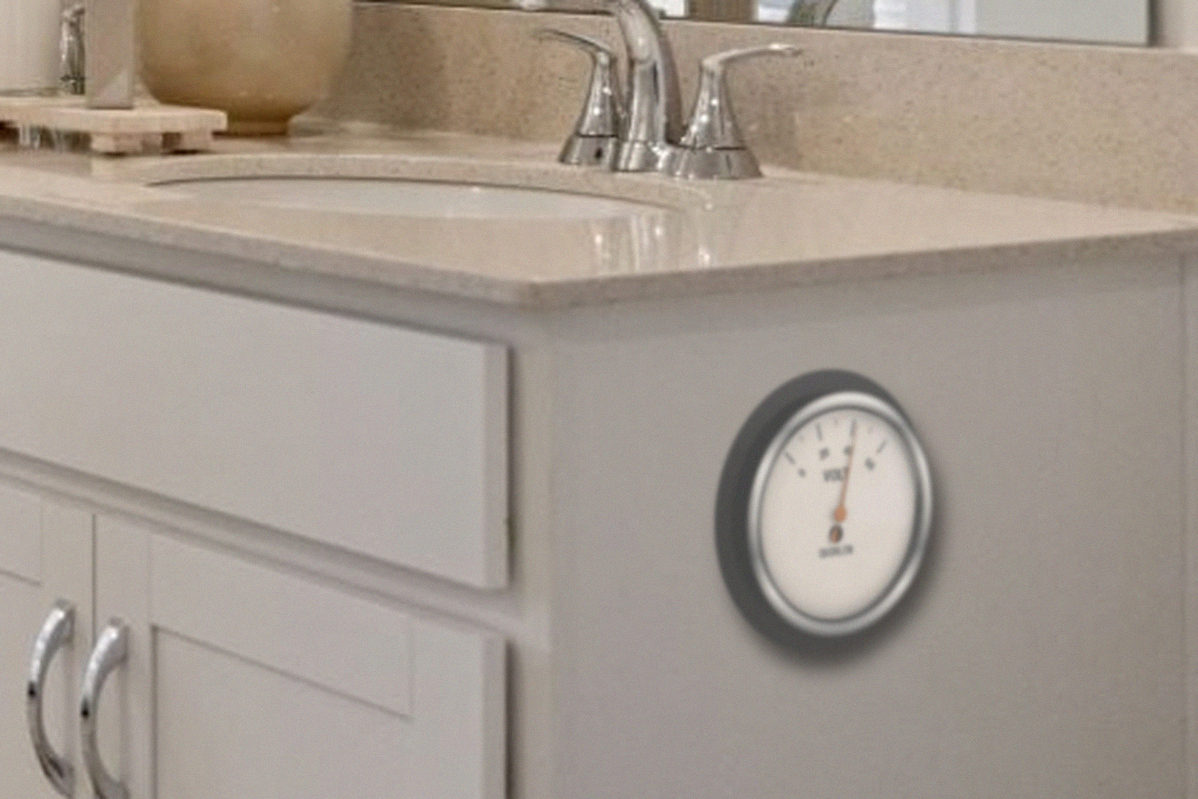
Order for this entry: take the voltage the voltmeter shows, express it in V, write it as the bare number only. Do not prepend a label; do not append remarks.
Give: 40
